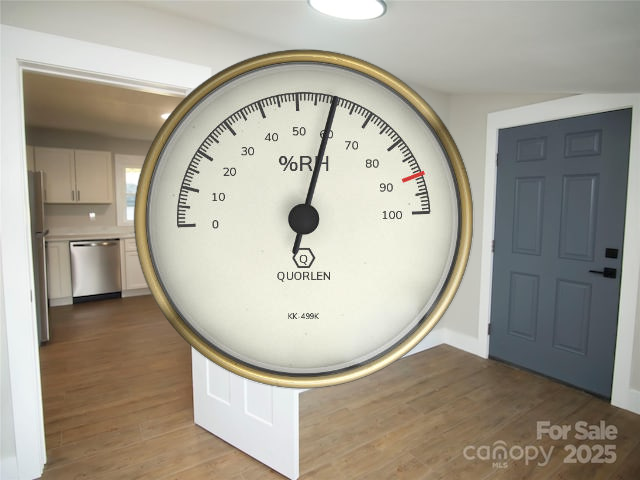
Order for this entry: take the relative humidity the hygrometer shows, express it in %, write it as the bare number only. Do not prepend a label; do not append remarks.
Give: 60
